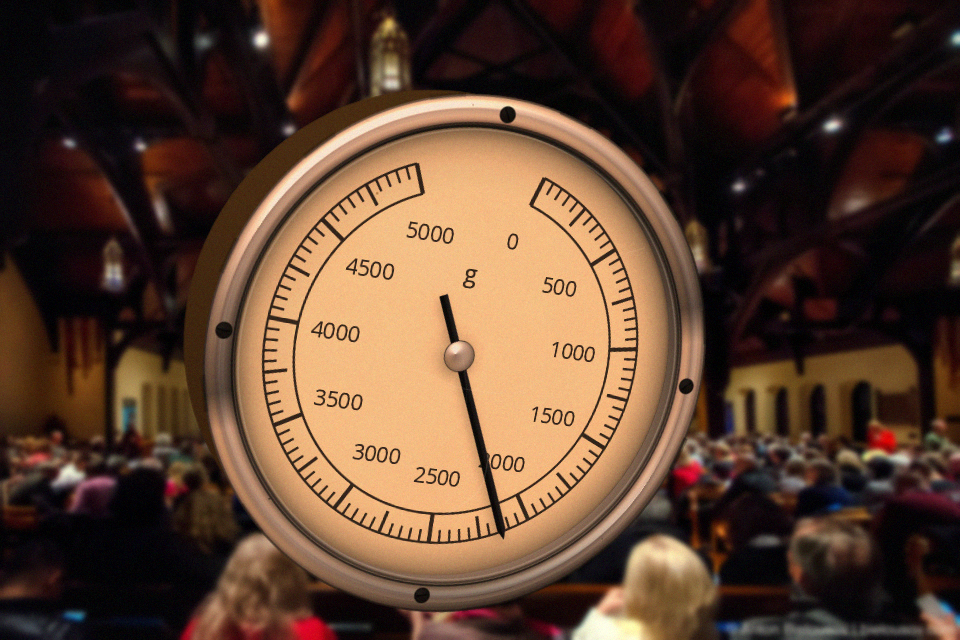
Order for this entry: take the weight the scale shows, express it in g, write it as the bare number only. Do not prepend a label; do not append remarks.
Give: 2150
